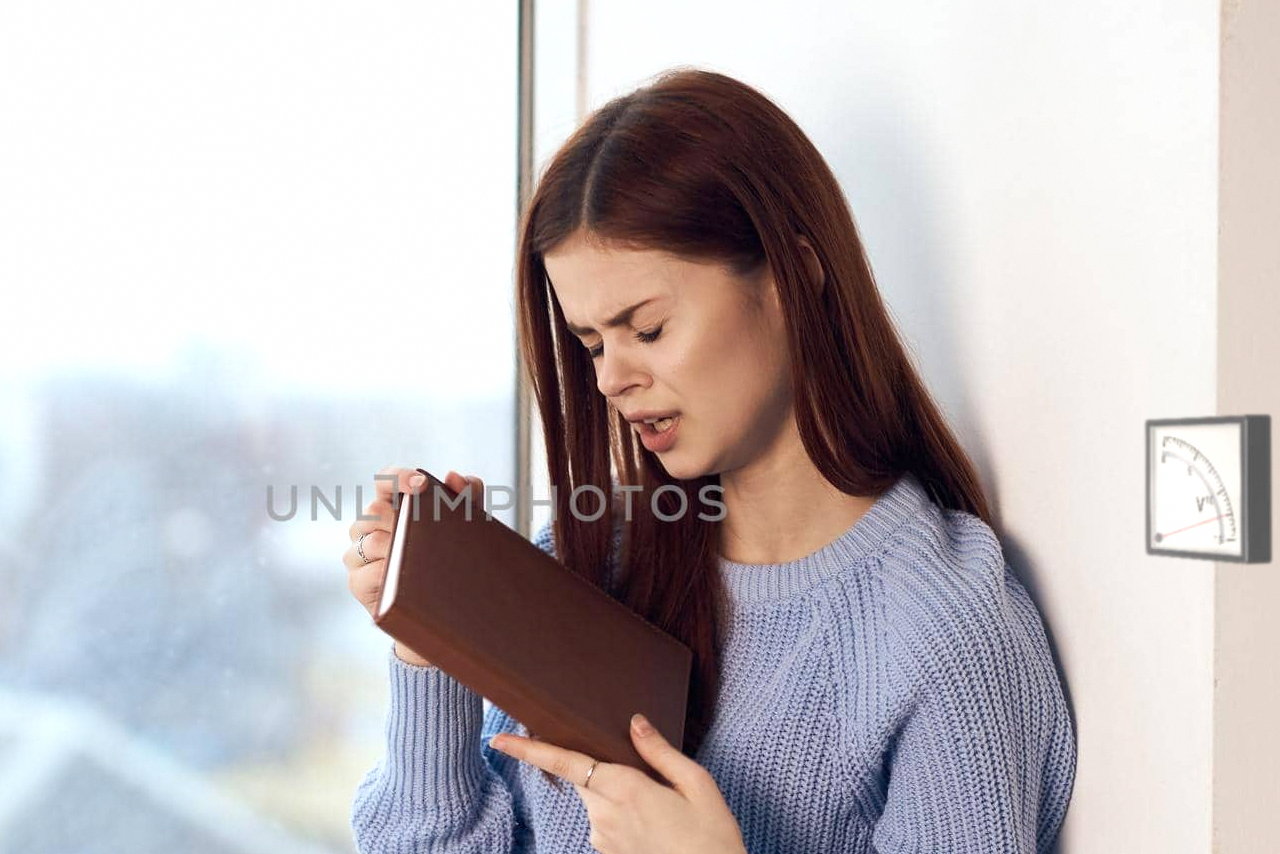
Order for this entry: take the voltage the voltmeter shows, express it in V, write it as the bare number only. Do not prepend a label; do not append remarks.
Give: 12.5
